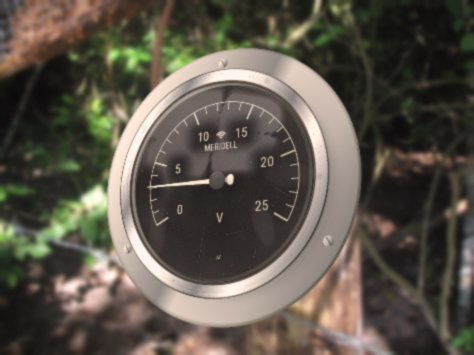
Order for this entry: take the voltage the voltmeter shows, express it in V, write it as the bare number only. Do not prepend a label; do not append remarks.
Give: 3
